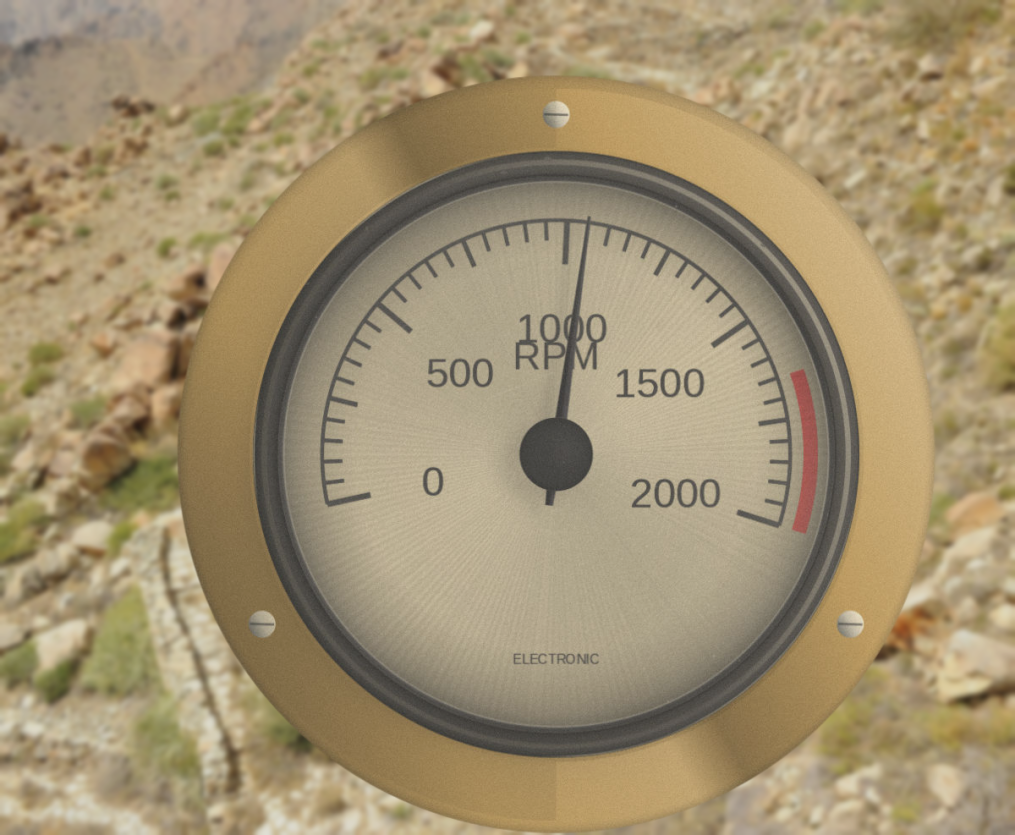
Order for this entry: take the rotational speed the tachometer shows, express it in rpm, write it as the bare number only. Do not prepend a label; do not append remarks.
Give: 1050
